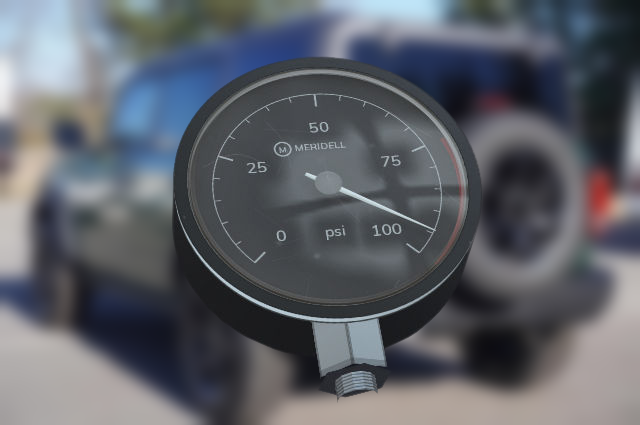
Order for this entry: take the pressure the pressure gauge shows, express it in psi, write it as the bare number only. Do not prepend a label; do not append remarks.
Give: 95
